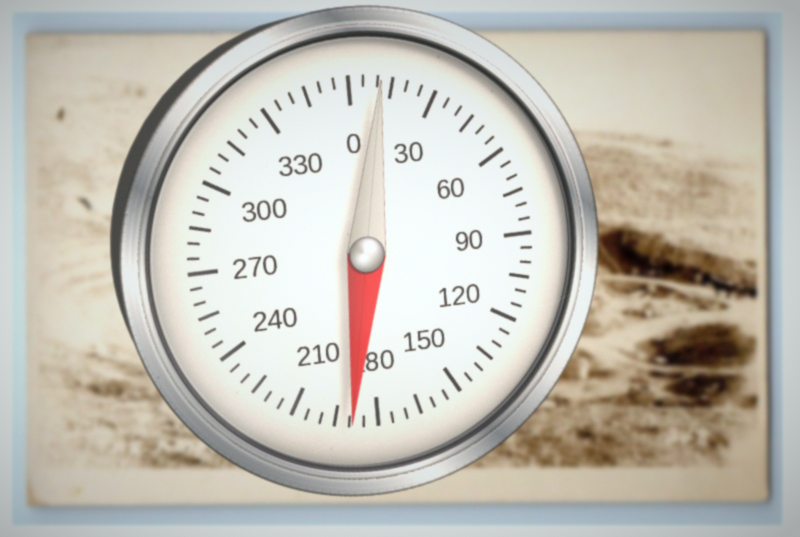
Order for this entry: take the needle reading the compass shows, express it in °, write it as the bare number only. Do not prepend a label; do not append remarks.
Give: 190
